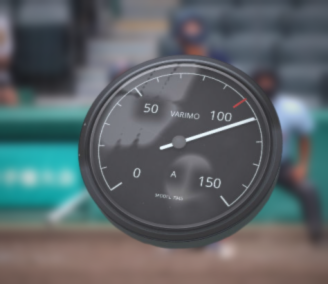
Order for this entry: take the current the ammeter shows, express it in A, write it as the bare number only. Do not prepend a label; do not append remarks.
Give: 110
